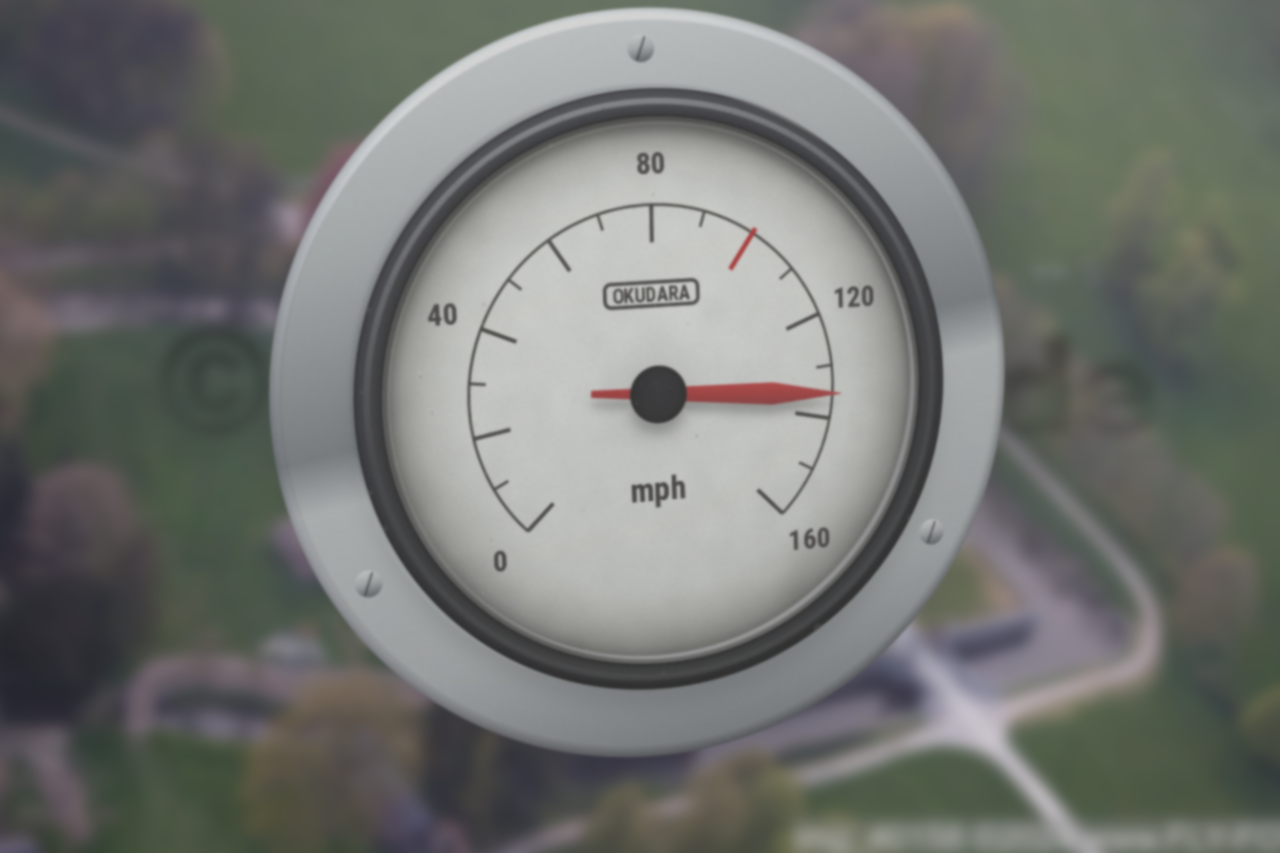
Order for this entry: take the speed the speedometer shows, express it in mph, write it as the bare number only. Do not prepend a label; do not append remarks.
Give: 135
